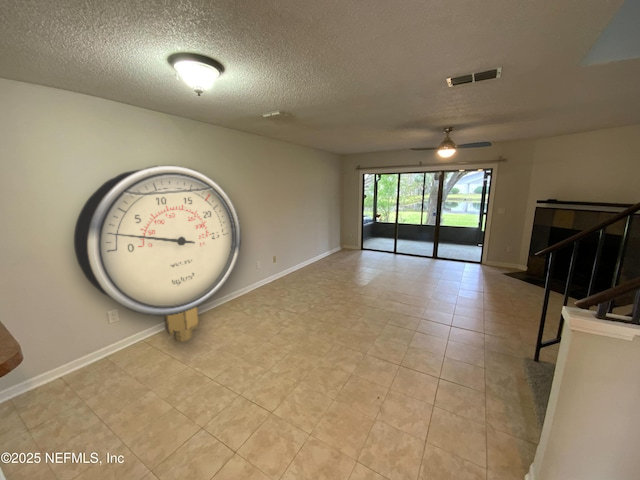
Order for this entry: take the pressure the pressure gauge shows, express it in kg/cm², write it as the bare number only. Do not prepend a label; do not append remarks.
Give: 2
